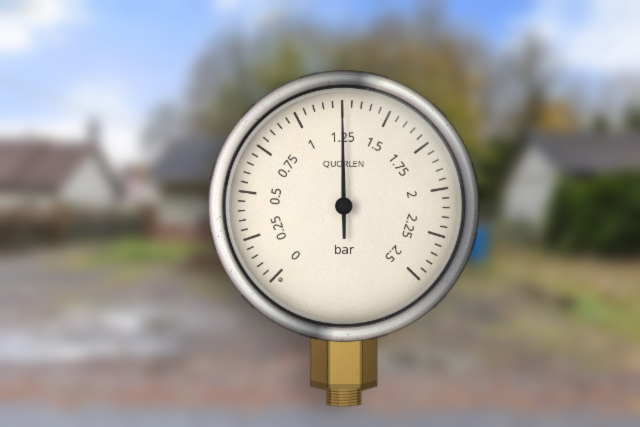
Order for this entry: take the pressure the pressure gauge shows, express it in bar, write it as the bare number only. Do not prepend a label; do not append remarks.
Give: 1.25
